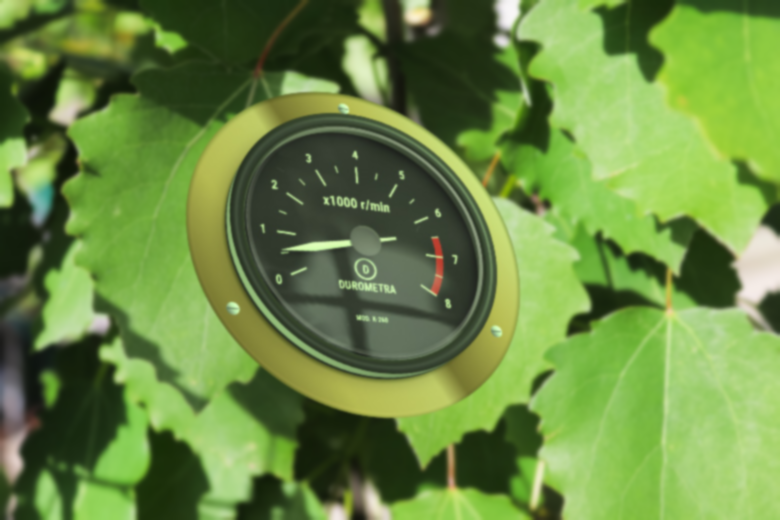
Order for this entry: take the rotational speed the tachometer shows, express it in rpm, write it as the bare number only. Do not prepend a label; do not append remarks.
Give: 500
